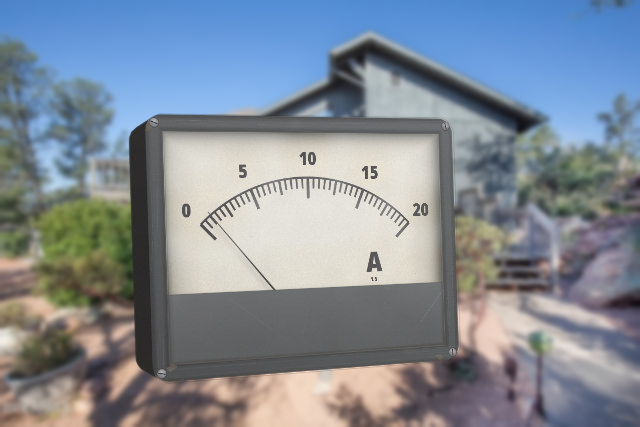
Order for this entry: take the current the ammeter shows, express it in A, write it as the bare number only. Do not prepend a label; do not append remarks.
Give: 1
